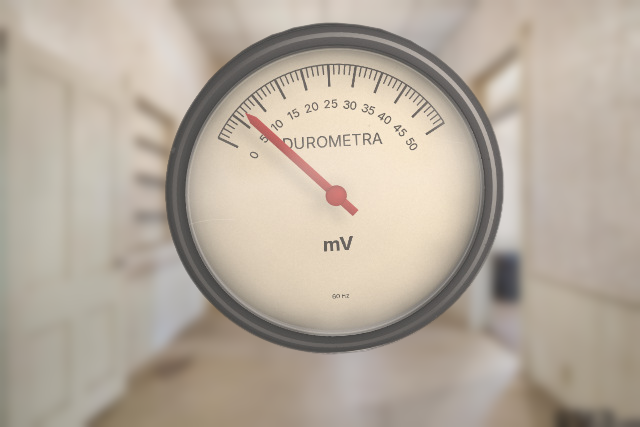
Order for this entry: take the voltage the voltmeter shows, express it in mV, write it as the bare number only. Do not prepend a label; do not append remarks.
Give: 7
